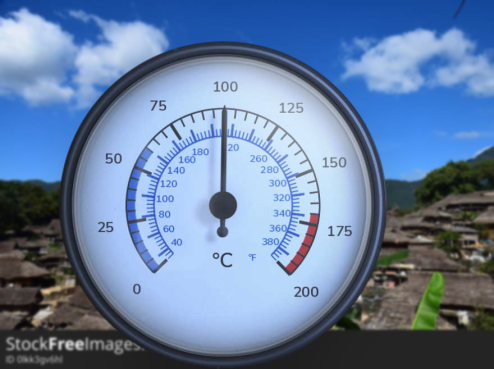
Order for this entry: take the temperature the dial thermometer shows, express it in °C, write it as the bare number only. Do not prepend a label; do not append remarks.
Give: 100
